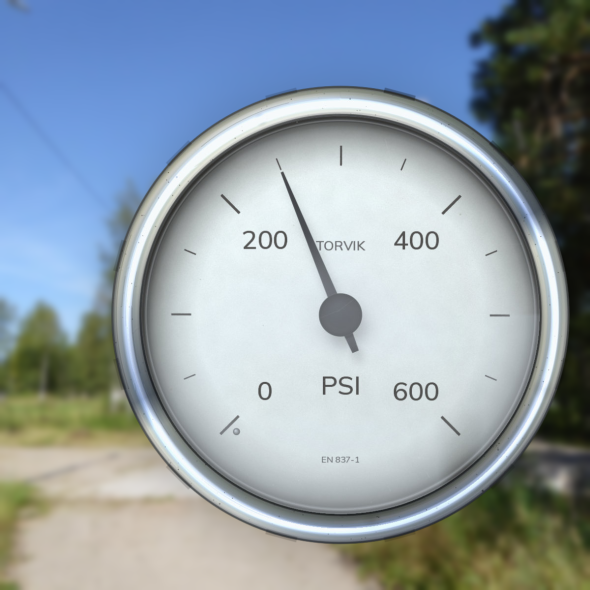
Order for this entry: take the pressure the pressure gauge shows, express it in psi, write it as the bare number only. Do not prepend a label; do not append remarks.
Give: 250
